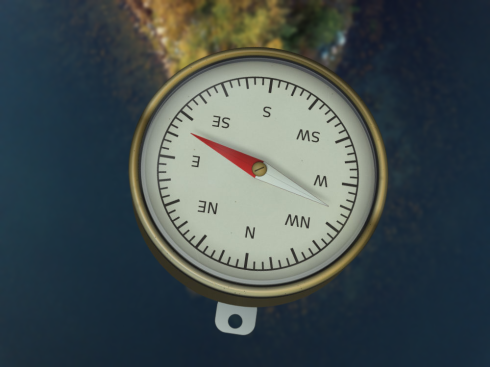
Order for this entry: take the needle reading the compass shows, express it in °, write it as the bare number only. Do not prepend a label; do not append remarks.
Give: 110
